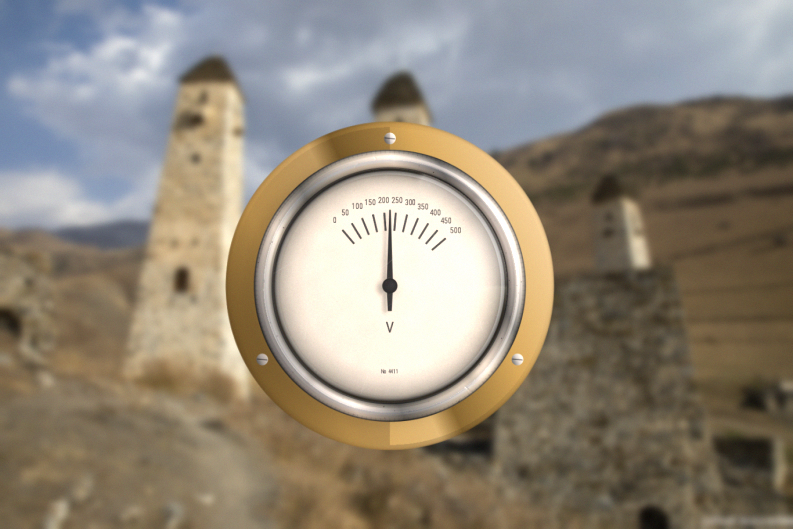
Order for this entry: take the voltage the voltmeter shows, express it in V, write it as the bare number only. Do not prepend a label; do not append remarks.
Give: 225
